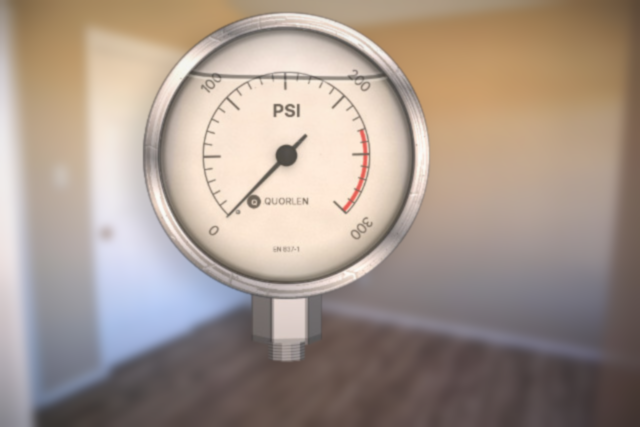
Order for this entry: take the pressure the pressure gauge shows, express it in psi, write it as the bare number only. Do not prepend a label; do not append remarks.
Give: 0
